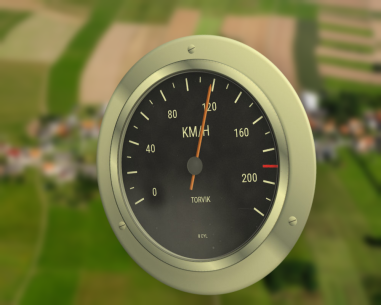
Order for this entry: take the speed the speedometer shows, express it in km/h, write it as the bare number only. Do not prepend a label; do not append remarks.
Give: 120
